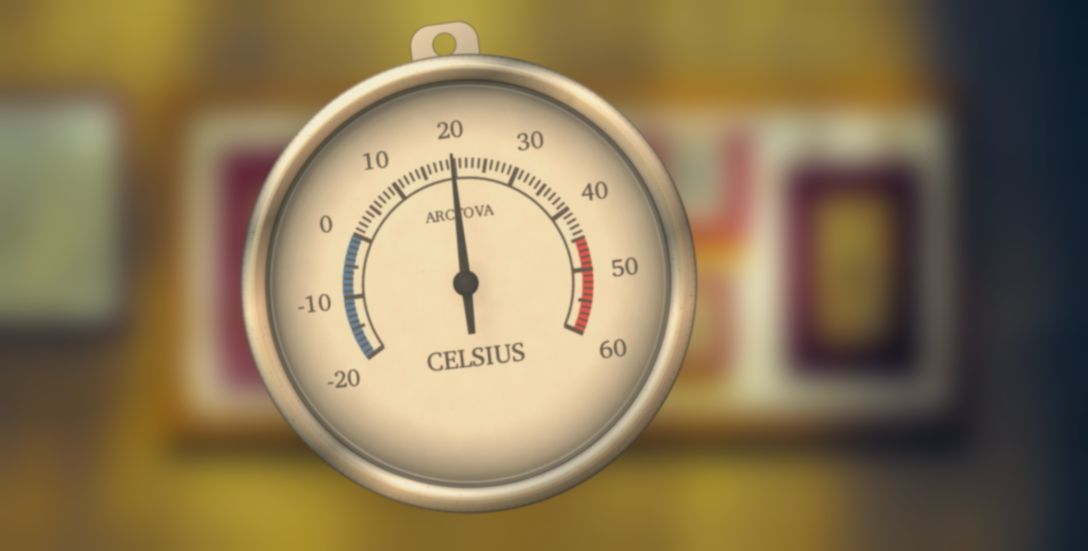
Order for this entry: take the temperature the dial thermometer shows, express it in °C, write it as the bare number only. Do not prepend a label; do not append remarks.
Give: 20
